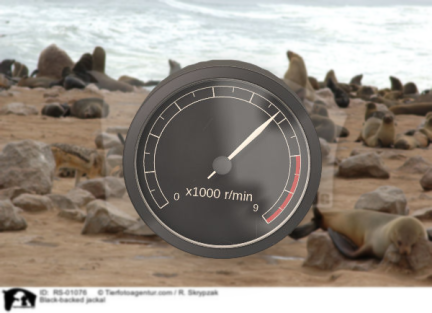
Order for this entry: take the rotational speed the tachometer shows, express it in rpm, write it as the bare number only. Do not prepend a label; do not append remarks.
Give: 5750
